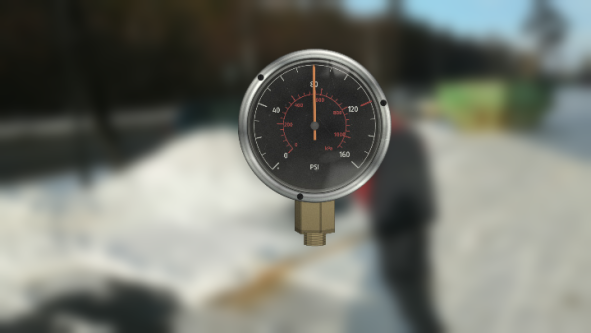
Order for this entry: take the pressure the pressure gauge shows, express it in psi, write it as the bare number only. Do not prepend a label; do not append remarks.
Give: 80
